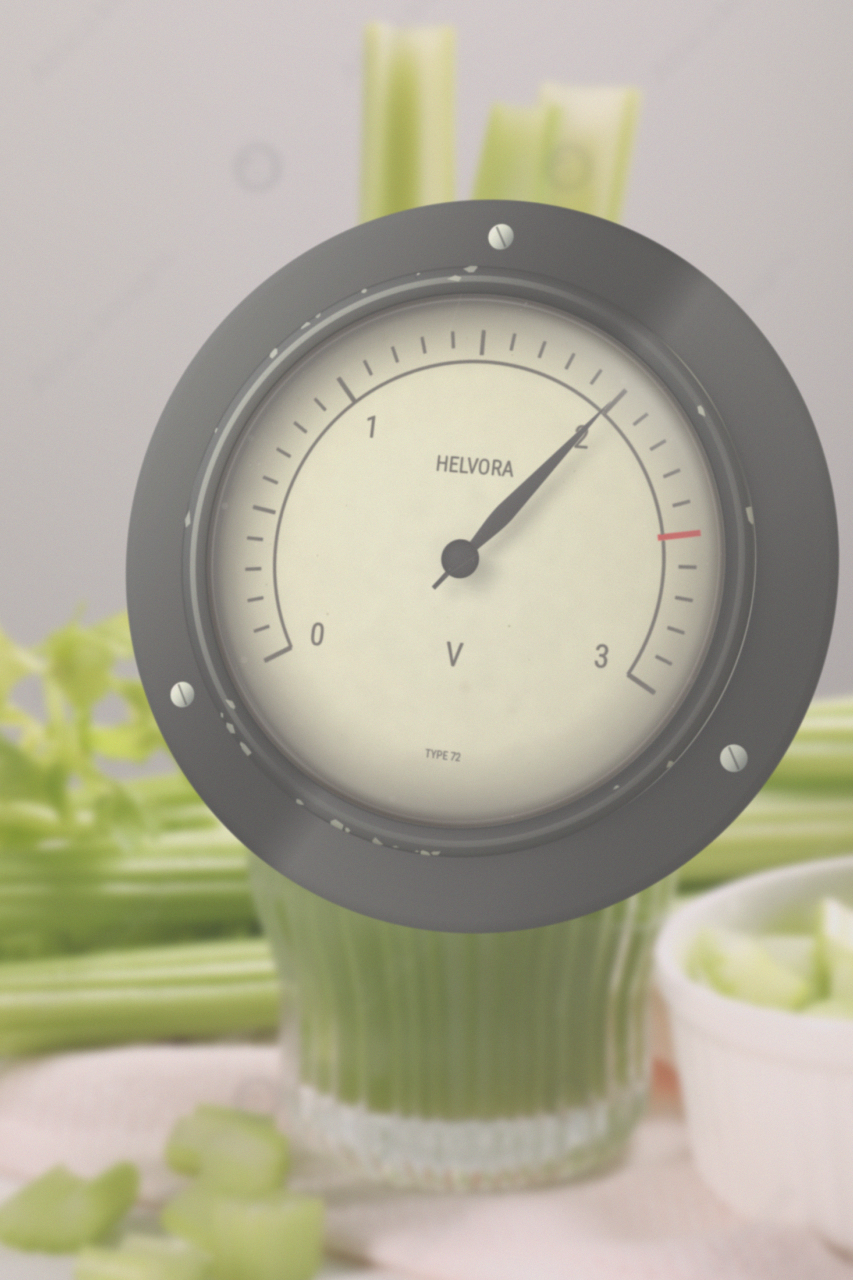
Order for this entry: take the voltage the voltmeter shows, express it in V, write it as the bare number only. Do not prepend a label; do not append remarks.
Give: 2
